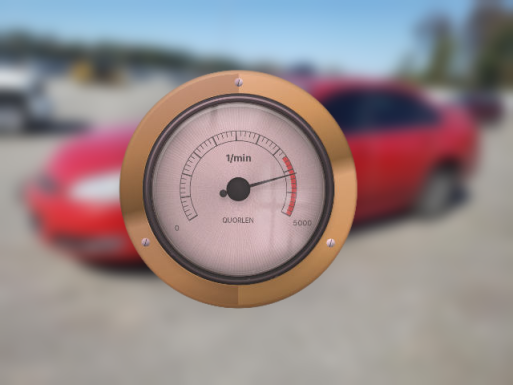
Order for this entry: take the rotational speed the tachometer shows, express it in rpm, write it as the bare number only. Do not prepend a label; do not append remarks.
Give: 4100
